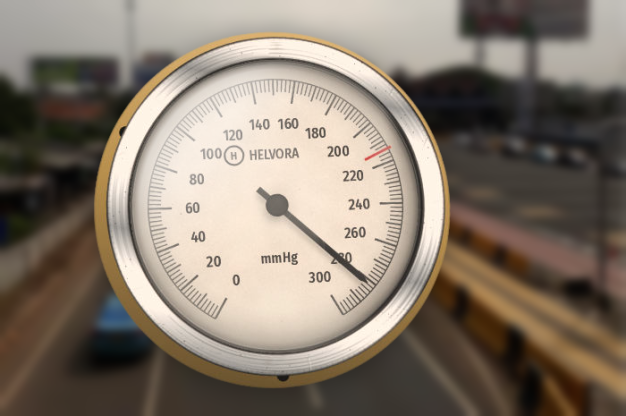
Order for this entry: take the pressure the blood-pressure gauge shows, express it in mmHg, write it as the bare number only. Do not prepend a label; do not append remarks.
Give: 282
